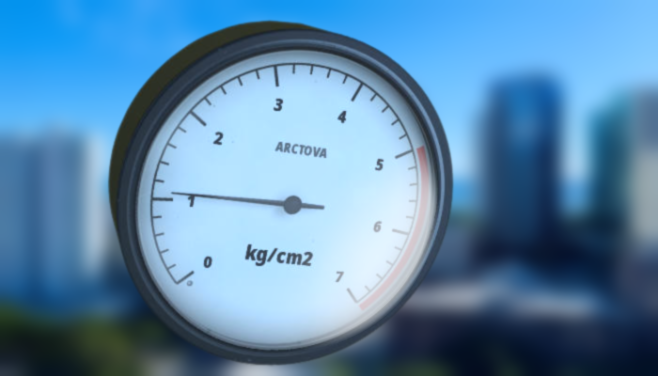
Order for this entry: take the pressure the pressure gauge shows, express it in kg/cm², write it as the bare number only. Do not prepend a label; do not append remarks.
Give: 1.1
